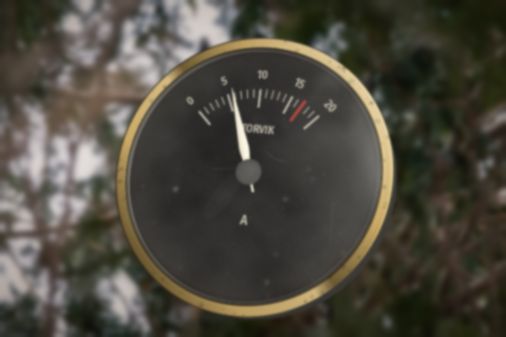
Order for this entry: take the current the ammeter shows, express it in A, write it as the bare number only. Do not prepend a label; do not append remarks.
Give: 6
